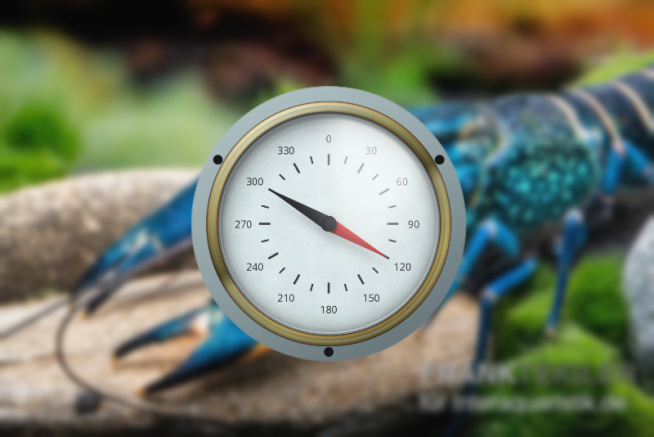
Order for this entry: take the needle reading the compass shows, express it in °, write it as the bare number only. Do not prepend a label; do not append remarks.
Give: 120
